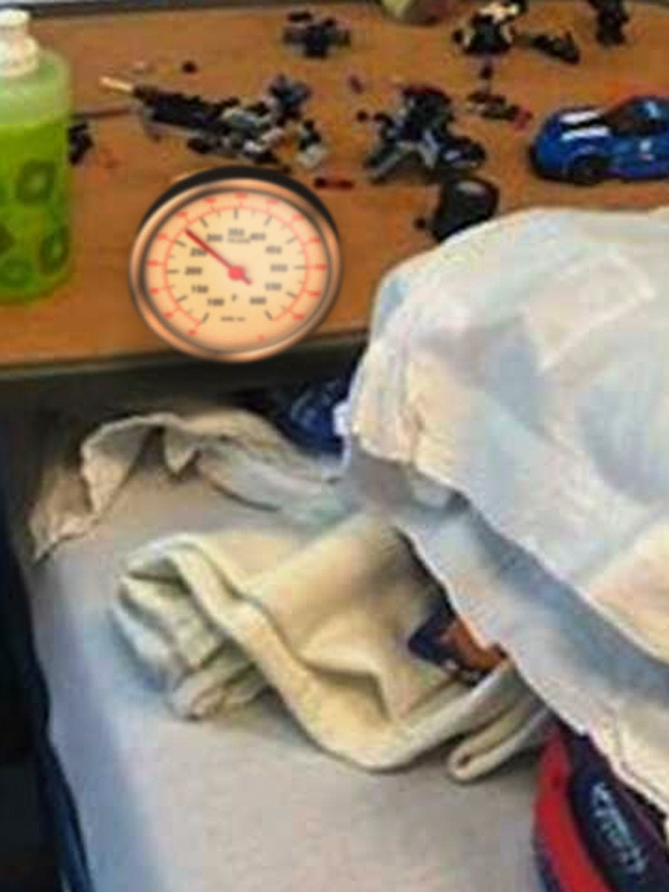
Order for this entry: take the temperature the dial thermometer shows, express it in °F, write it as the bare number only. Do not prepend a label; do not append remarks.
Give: 275
